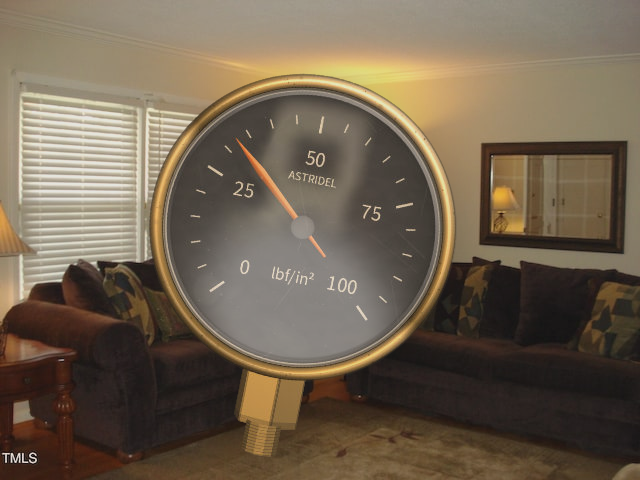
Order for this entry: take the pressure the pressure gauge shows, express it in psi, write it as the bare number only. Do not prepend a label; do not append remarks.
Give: 32.5
